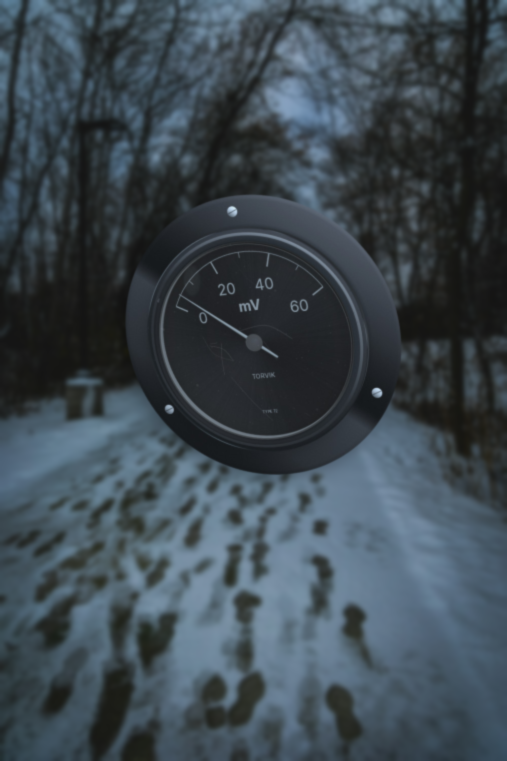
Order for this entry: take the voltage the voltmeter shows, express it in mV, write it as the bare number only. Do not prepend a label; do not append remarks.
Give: 5
